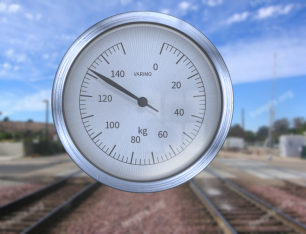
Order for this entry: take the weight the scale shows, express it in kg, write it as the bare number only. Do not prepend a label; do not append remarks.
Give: 132
